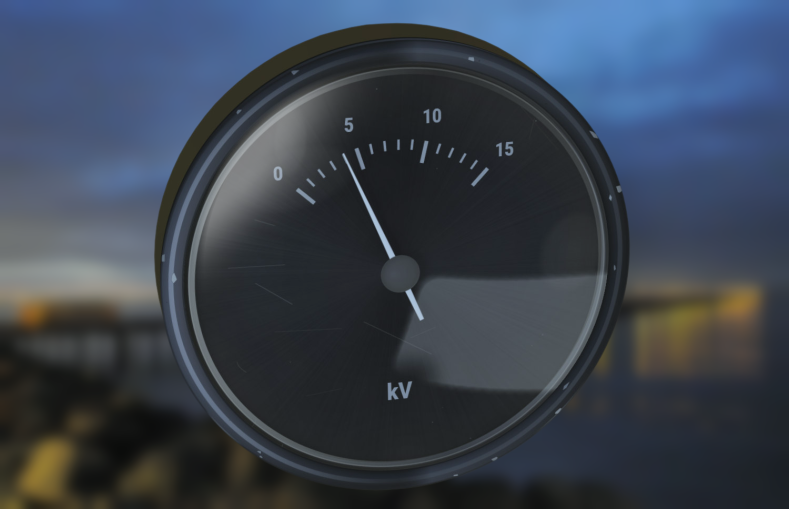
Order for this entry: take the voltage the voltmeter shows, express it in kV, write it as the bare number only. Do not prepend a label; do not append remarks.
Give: 4
